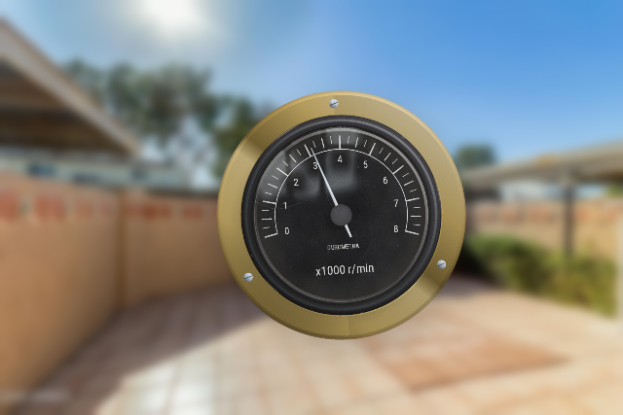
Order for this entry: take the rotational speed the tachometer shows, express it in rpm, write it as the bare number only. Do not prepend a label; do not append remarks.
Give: 3125
